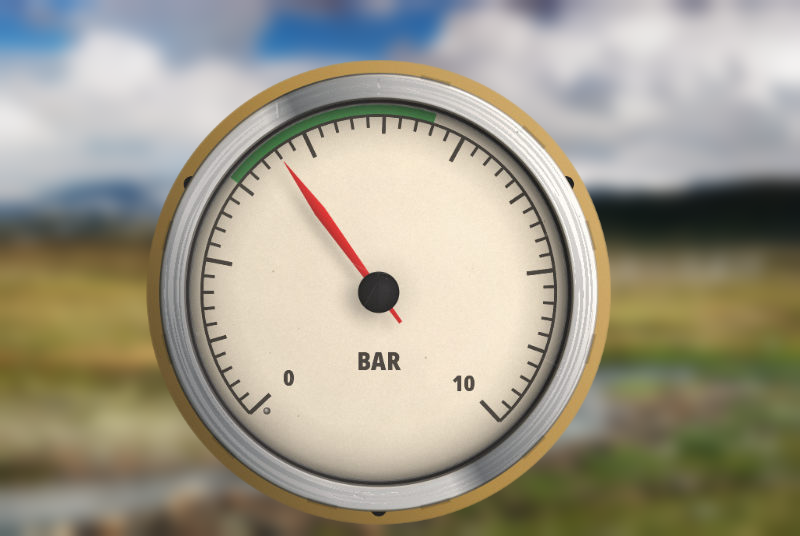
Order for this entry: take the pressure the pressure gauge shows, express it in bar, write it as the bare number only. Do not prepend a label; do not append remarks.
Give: 3.6
